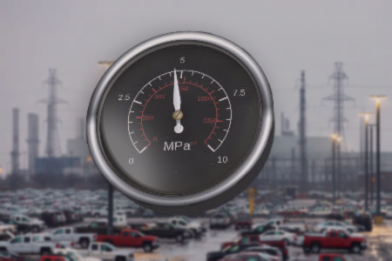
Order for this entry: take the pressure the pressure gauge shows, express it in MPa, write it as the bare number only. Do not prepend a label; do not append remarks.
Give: 4.75
